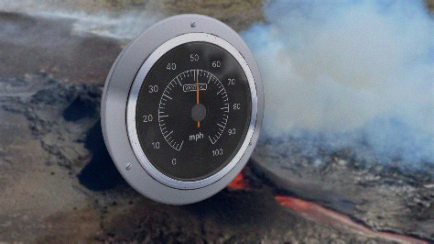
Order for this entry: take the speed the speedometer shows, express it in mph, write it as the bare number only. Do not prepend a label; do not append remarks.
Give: 50
